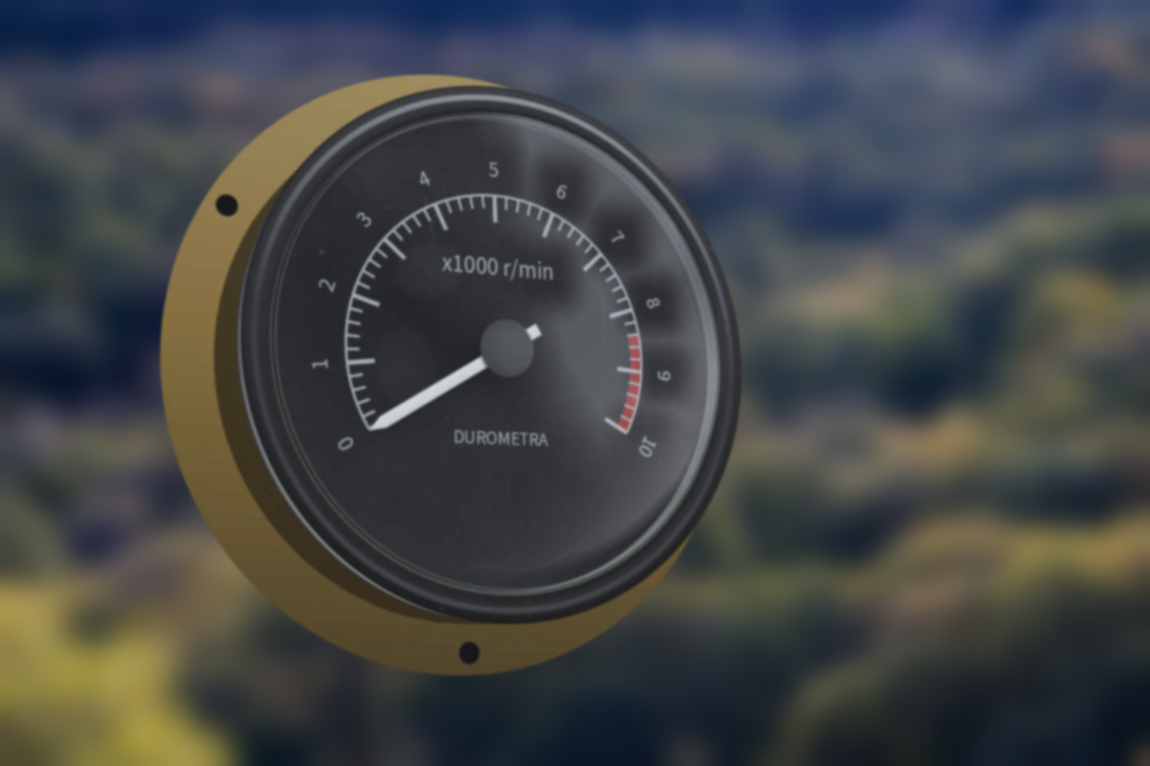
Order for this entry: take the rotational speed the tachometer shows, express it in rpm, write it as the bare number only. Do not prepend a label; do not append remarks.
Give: 0
